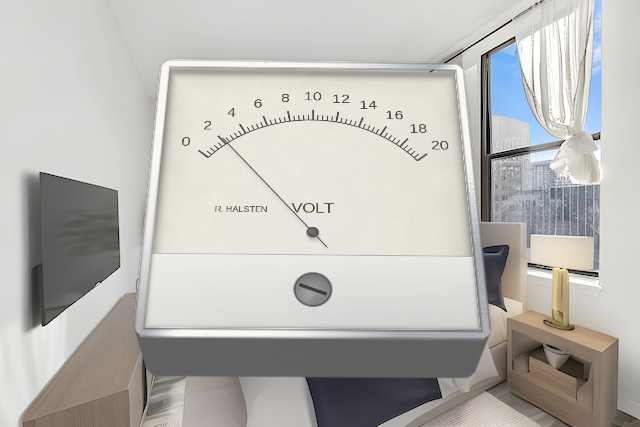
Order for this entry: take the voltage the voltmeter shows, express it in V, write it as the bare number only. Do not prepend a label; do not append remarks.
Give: 2
